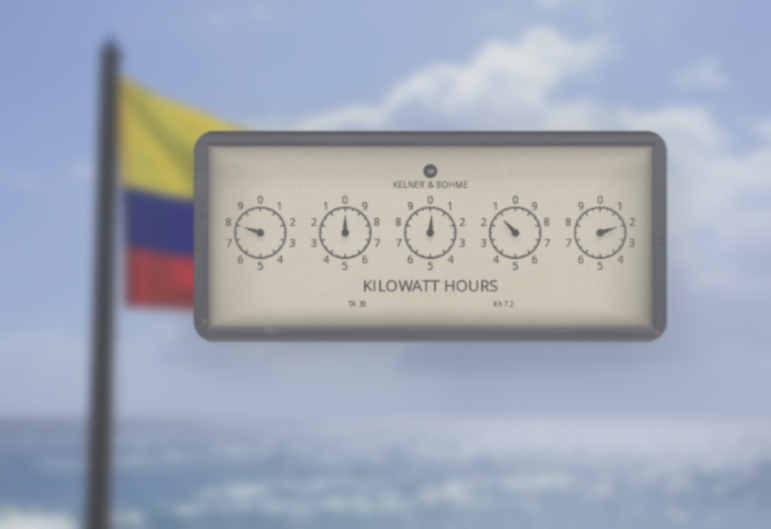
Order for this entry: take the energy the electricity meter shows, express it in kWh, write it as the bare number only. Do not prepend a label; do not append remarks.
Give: 80012
